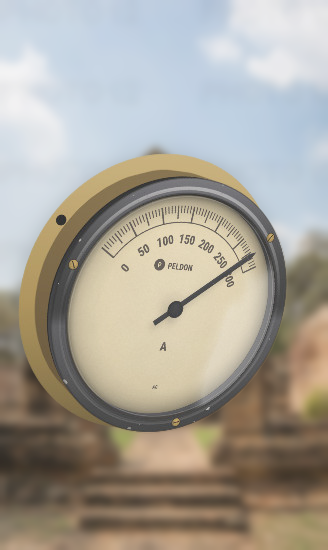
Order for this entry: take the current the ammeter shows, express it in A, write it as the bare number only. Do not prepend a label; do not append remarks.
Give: 275
